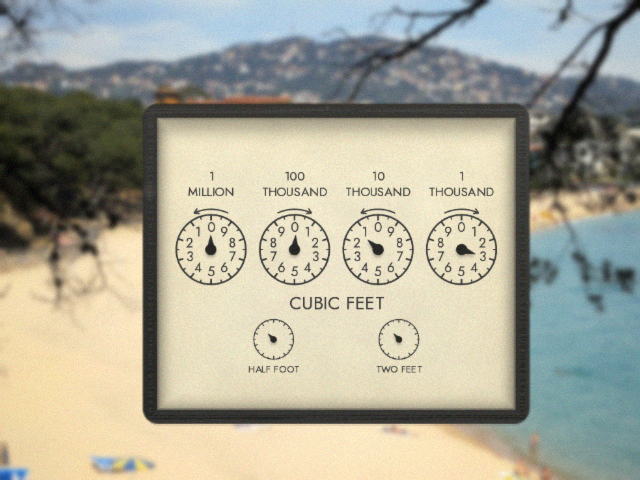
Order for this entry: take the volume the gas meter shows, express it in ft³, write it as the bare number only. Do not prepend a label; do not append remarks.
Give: 1300
